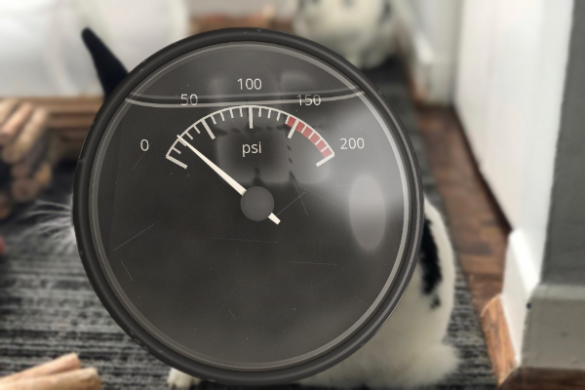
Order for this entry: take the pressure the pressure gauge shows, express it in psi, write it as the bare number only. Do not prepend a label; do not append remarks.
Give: 20
